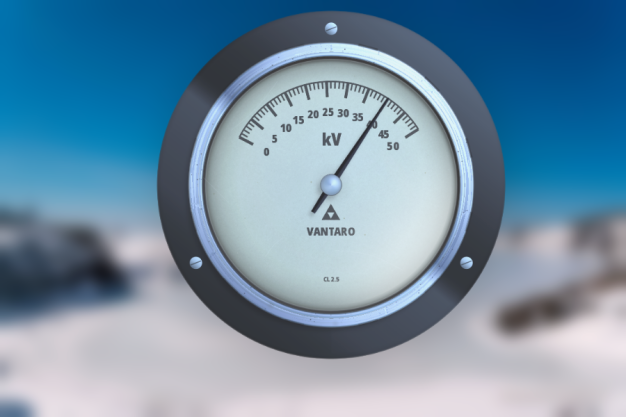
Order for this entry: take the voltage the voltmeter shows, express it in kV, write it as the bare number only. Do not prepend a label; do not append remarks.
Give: 40
